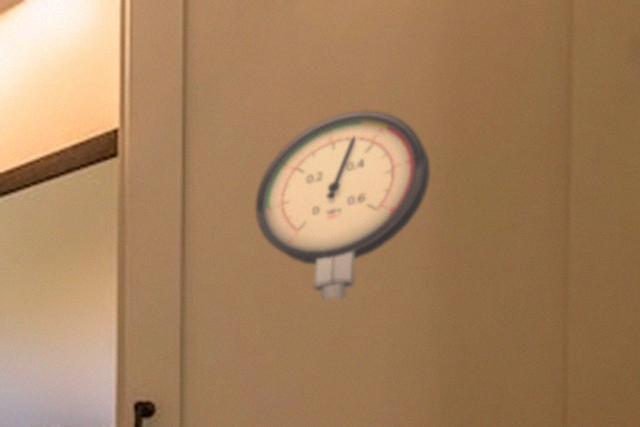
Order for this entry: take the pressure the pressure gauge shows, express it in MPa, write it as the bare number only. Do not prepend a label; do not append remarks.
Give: 0.35
